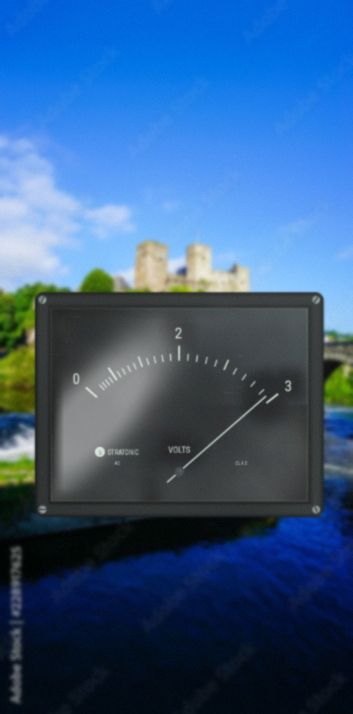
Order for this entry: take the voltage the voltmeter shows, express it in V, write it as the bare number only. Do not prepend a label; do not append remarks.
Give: 2.95
